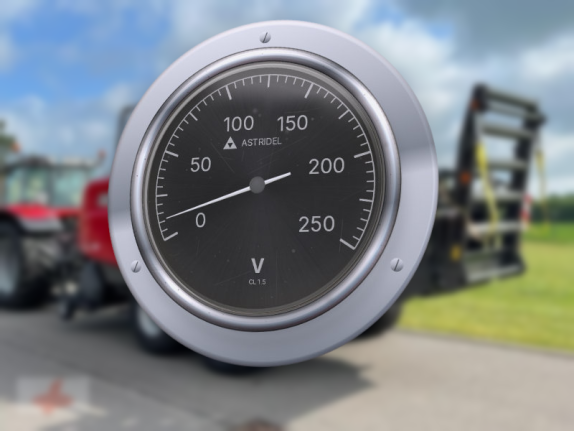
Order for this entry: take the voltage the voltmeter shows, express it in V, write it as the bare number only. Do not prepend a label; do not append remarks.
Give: 10
